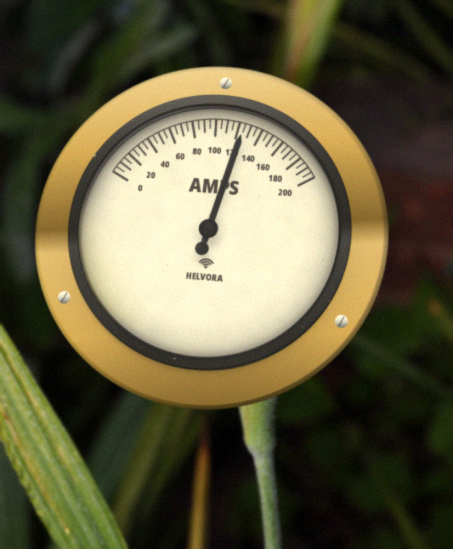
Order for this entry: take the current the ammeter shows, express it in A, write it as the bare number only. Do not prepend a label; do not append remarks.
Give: 125
